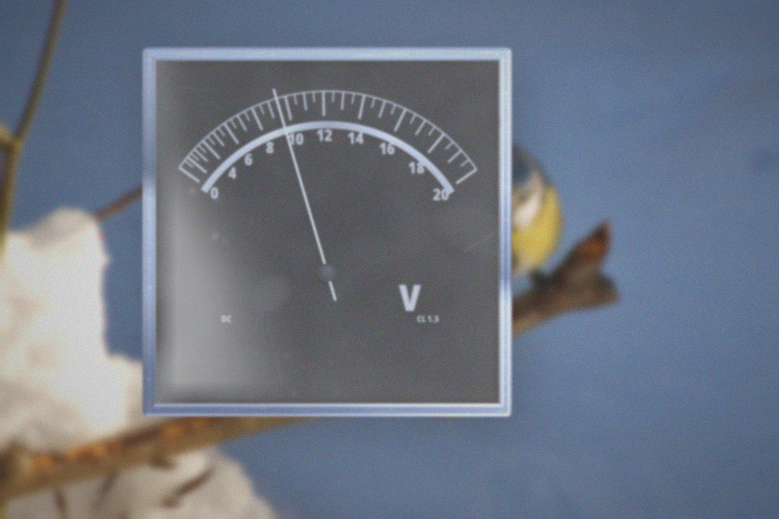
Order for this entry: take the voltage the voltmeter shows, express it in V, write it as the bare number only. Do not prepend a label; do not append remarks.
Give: 9.5
